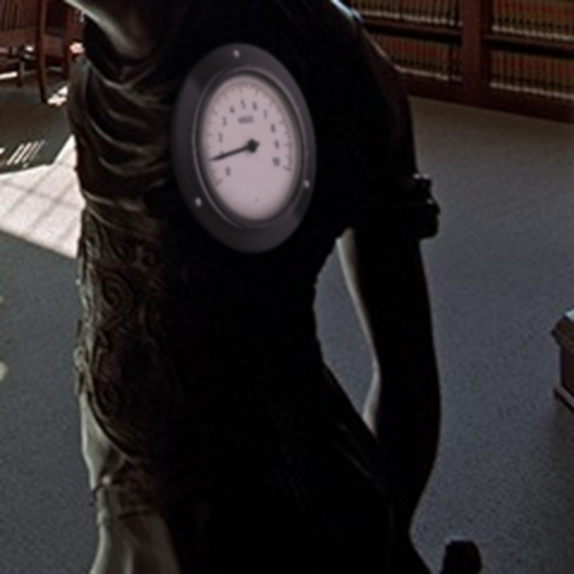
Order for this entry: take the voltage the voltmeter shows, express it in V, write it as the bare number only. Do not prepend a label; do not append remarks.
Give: 1
